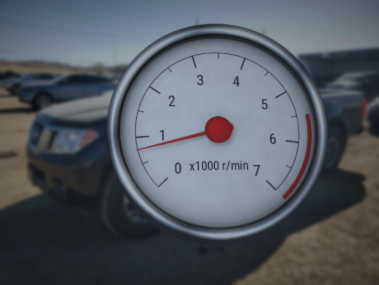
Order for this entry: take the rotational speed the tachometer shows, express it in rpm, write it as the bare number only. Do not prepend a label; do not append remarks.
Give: 750
